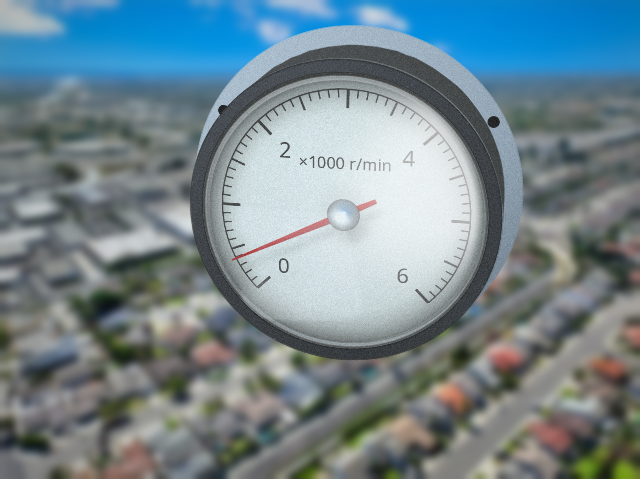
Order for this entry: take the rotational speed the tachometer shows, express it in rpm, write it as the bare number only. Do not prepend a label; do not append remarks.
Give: 400
